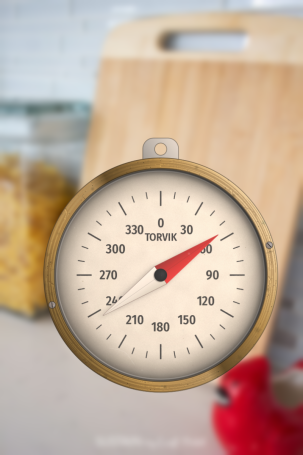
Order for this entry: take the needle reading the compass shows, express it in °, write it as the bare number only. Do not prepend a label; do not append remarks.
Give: 55
